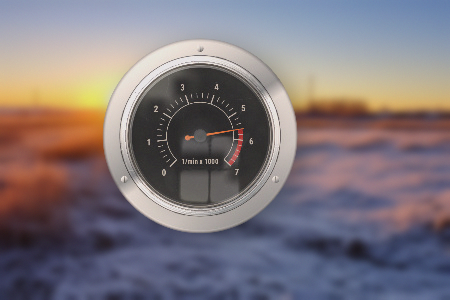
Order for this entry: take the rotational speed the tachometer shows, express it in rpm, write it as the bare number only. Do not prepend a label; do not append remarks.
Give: 5600
